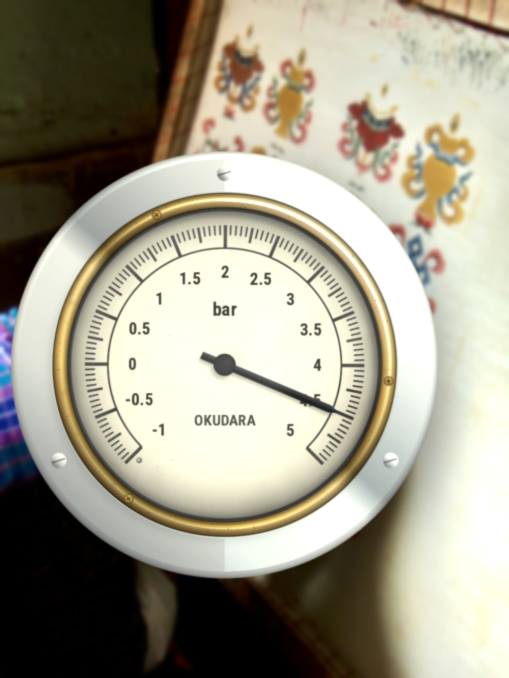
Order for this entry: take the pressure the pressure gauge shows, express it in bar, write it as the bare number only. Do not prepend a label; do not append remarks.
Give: 4.5
